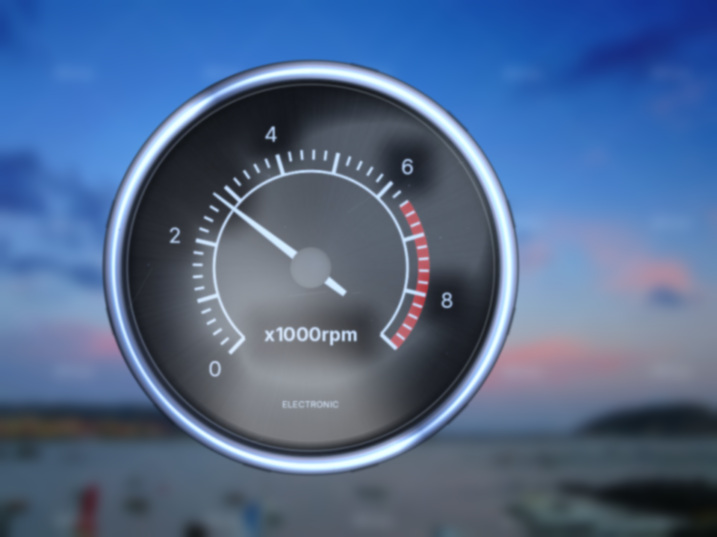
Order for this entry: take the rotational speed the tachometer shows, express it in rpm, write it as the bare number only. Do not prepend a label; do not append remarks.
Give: 2800
